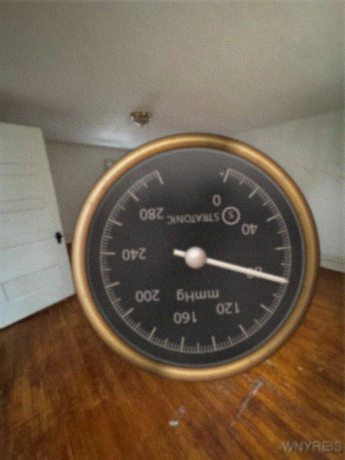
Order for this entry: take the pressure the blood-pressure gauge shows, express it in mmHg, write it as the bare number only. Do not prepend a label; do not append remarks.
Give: 80
